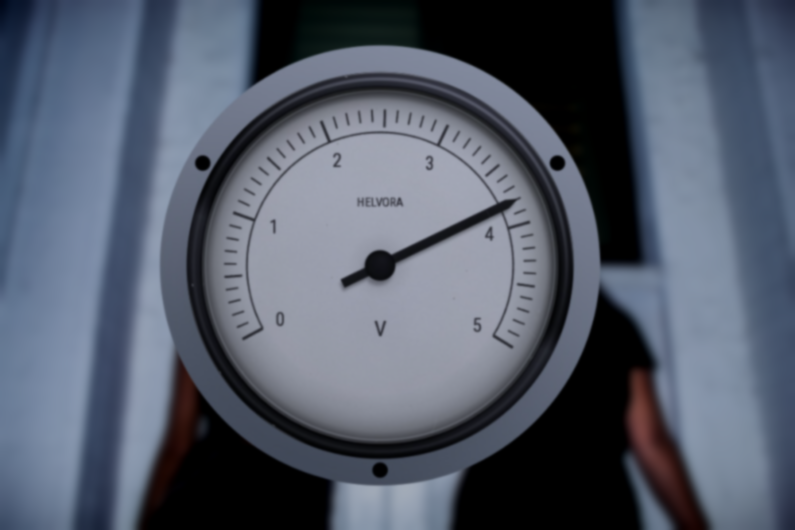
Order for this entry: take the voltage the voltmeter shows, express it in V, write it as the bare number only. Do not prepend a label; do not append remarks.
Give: 3.8
